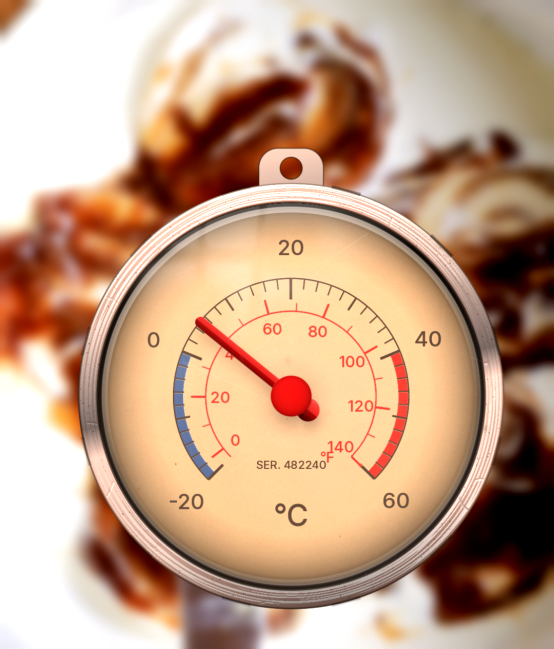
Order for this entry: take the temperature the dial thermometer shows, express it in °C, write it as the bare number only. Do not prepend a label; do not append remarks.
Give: 5
